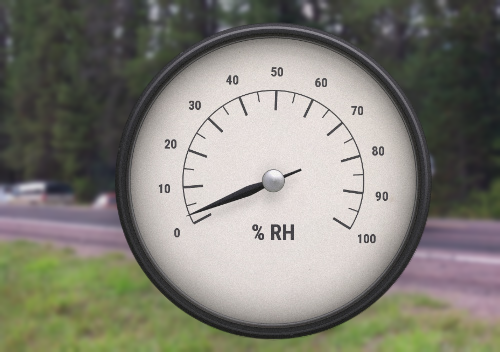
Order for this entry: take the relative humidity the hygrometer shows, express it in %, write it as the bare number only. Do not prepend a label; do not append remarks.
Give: 2.5
